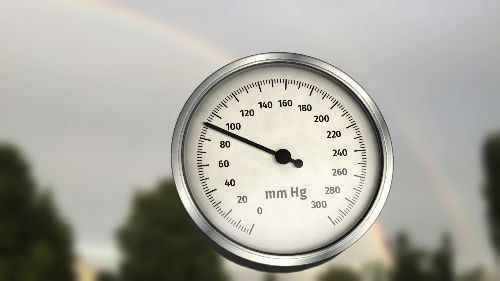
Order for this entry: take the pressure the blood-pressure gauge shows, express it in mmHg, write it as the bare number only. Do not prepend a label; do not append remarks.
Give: 90
